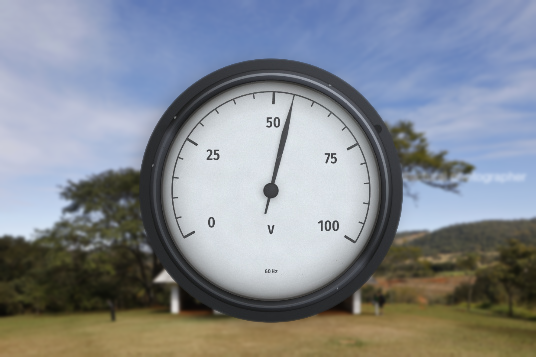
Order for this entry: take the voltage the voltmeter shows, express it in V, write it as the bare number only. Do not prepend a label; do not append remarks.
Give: 55
